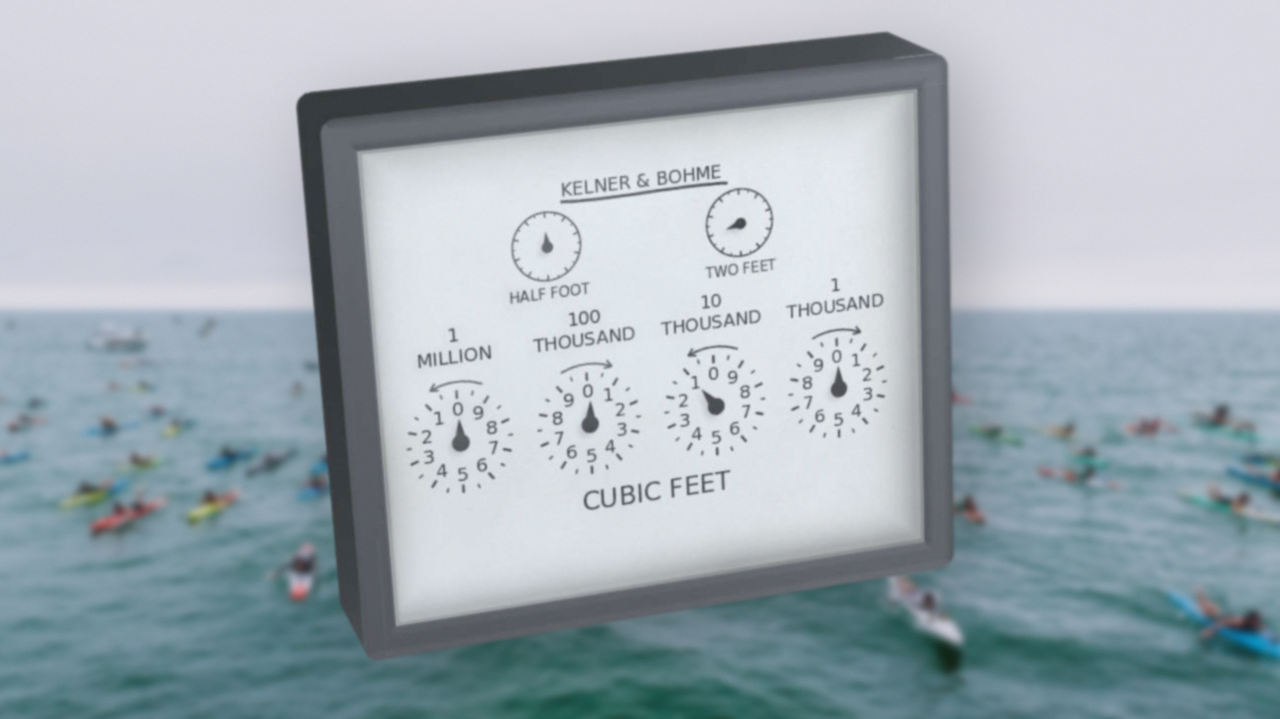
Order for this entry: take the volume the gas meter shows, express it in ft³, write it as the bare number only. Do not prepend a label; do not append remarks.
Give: 1000
